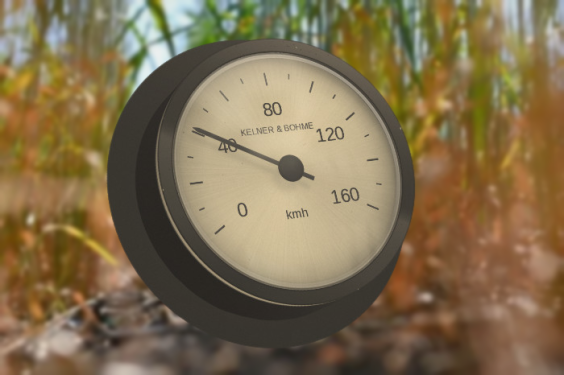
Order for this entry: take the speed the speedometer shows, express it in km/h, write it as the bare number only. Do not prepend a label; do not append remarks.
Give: 40
